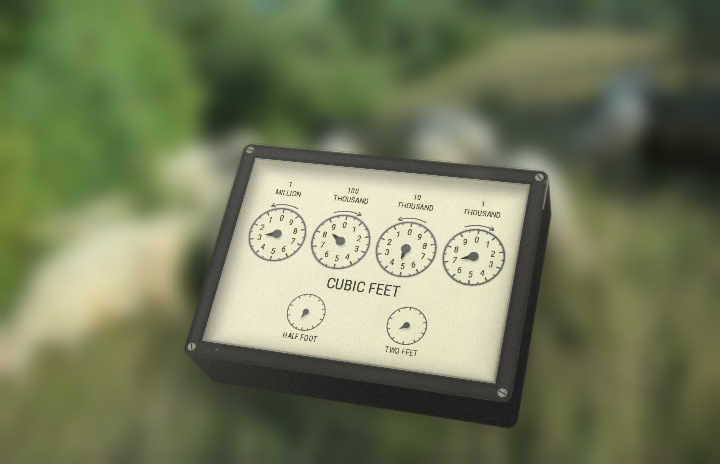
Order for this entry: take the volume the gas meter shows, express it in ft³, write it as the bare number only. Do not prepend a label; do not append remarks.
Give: 284700
